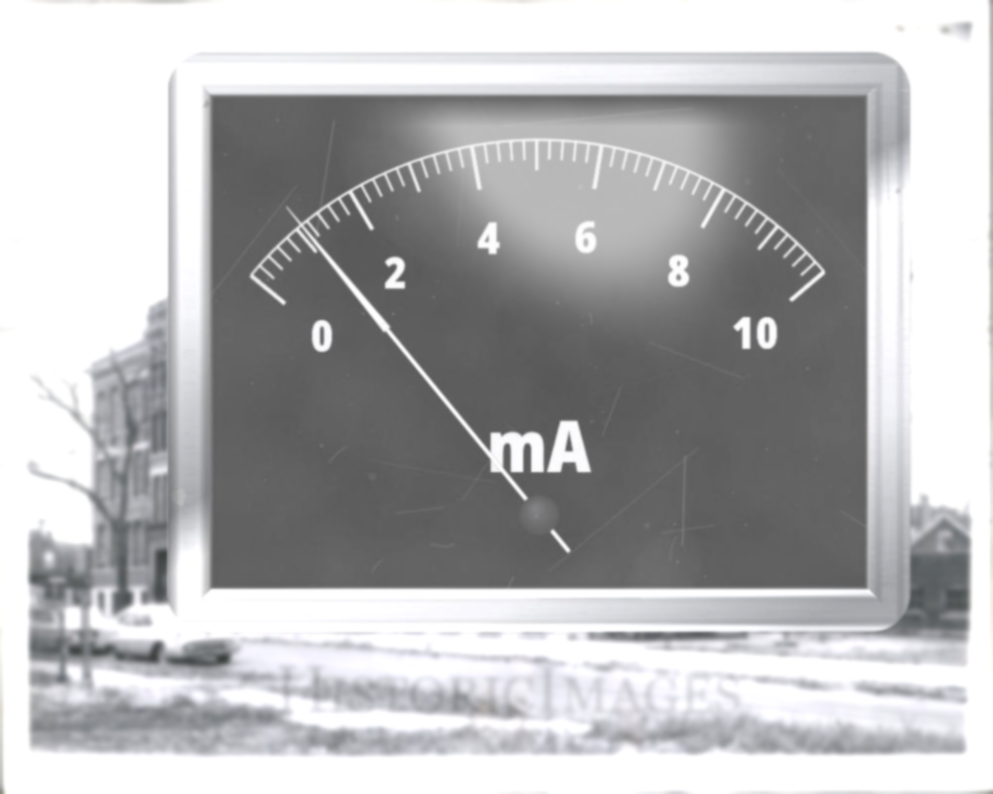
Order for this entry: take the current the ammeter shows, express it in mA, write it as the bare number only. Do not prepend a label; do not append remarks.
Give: 1.1
